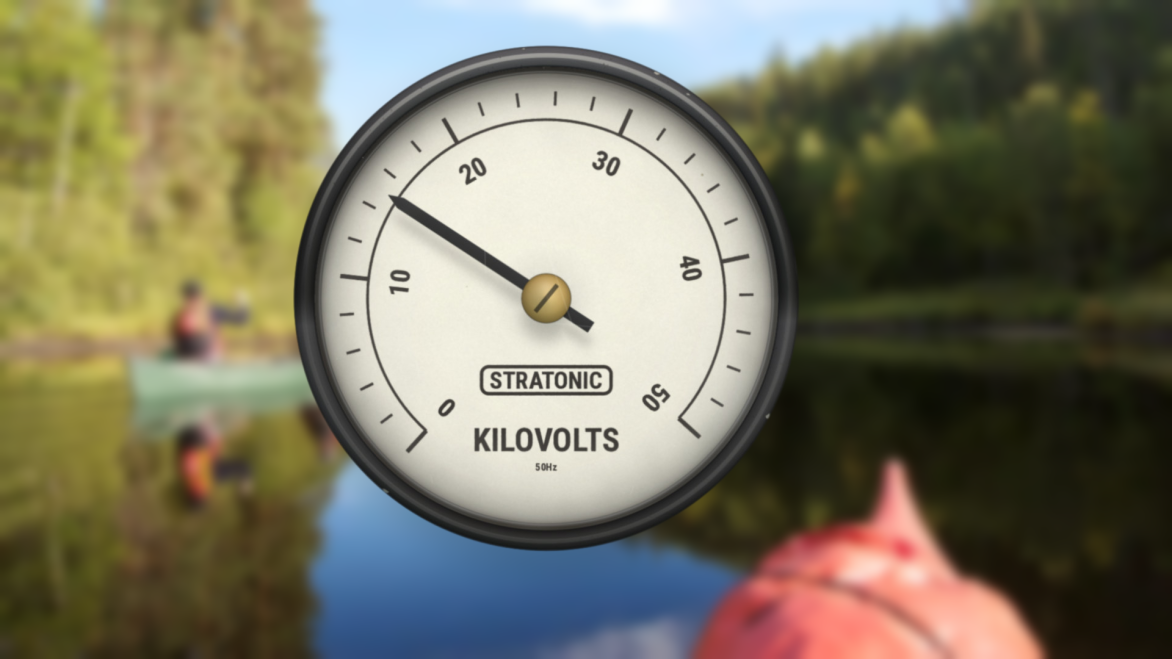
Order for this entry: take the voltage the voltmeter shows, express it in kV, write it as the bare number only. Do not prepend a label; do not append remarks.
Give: 15
